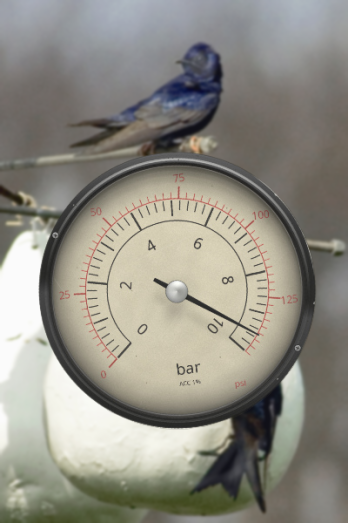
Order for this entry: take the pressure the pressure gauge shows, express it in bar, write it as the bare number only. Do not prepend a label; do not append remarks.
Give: 9.5
